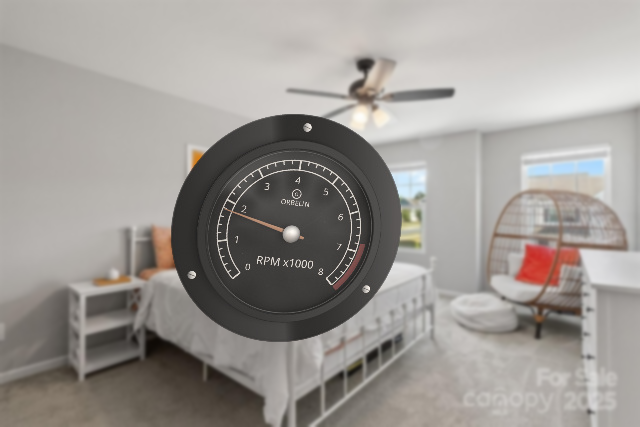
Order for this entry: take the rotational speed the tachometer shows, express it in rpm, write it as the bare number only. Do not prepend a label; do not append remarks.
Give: 1800
